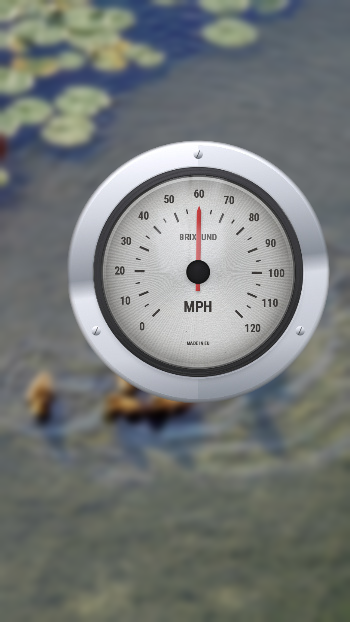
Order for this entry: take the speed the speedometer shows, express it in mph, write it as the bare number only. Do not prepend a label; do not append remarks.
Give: 60
